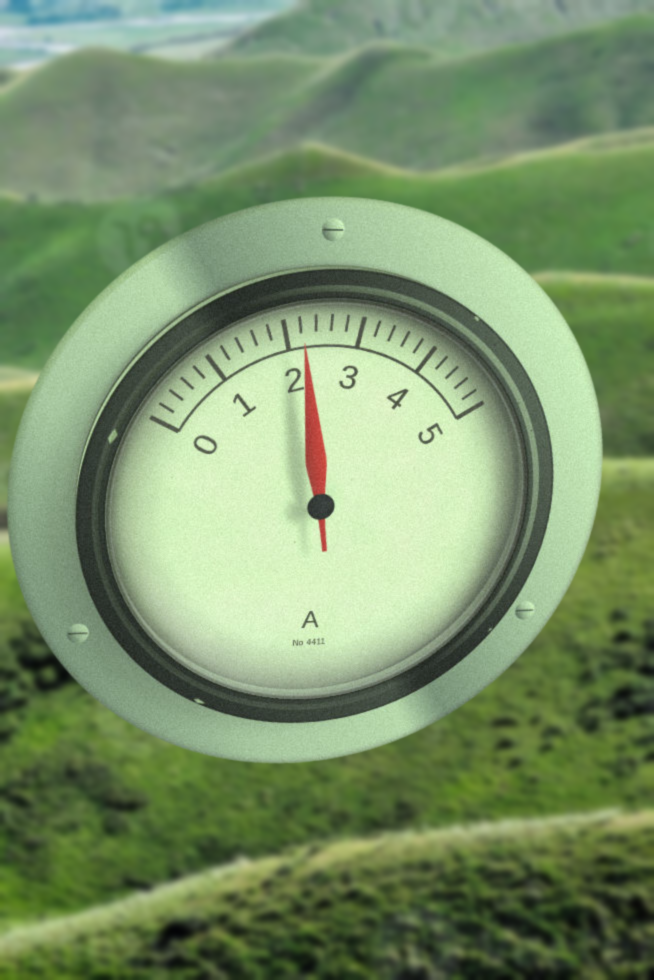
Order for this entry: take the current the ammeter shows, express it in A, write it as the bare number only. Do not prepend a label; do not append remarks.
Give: 2.2
